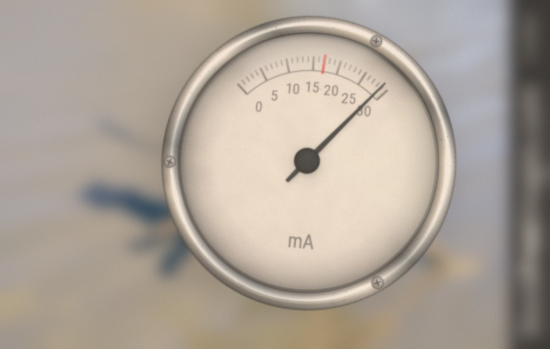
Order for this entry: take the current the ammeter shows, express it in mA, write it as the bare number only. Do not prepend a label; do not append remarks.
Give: 29
